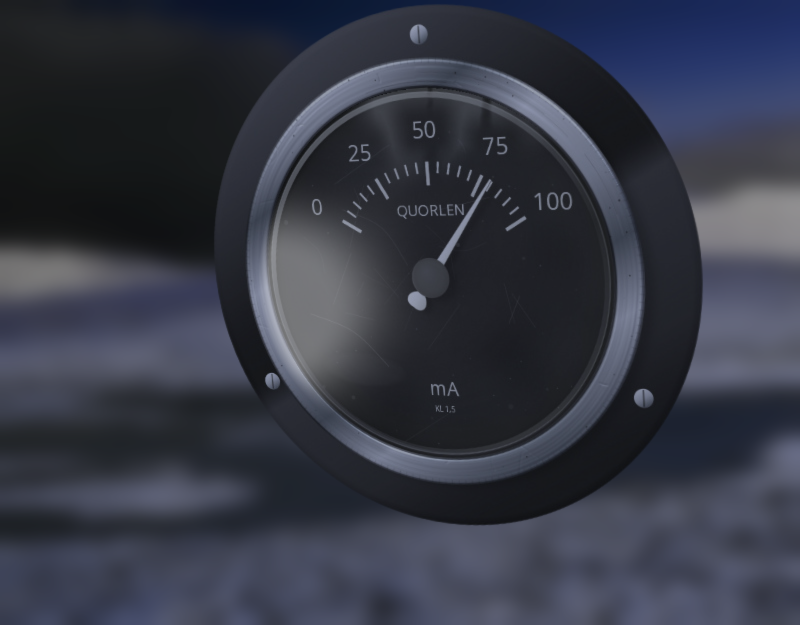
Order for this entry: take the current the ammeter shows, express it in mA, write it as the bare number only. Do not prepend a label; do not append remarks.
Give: 80
